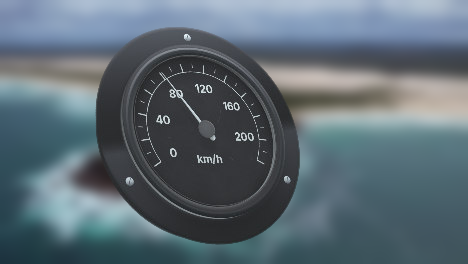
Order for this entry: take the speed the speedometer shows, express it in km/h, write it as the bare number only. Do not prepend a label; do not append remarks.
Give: 80
